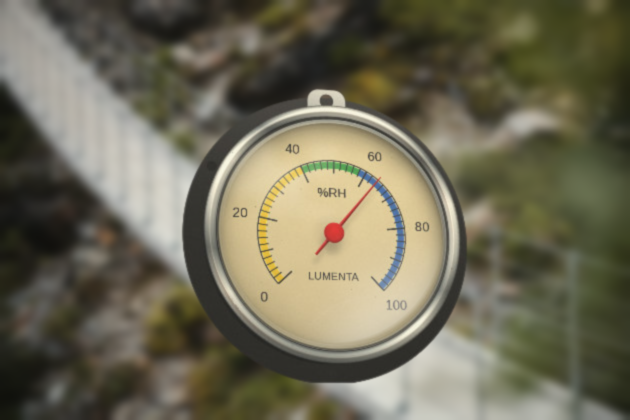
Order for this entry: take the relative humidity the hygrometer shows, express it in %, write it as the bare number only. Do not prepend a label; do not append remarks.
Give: 64
